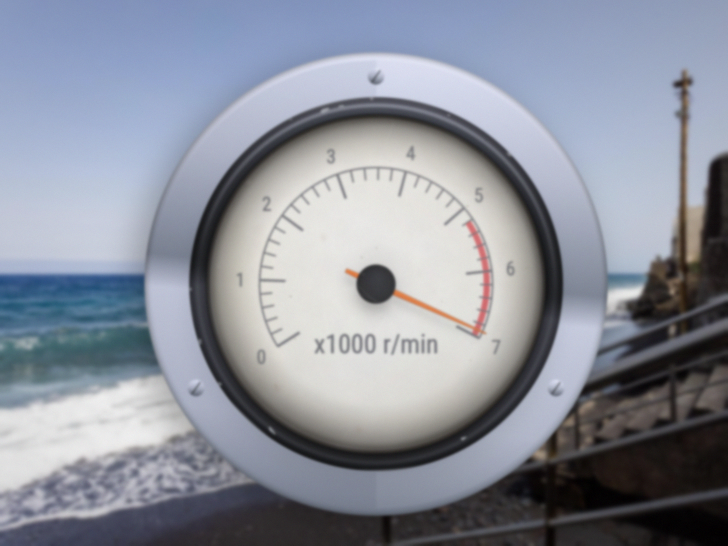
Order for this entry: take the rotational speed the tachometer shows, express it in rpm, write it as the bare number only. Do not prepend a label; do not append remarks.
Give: 6900
